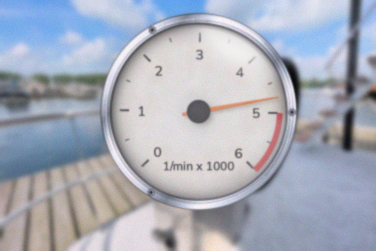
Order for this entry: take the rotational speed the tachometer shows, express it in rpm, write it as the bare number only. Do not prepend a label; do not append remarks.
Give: 4750
